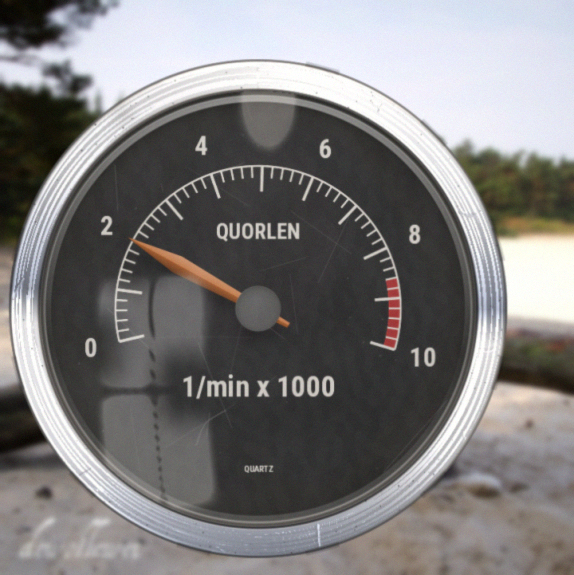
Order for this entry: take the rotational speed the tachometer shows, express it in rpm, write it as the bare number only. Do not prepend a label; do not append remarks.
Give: 2000
